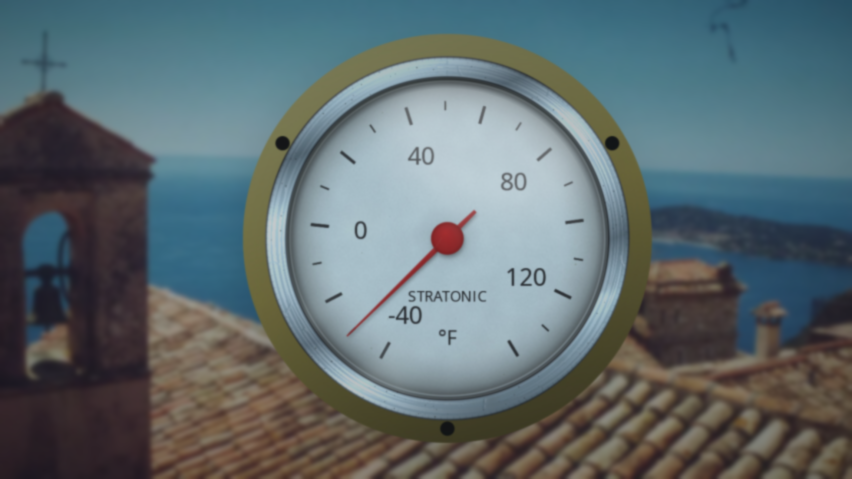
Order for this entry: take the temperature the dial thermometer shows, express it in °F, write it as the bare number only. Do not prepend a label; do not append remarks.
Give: -30
